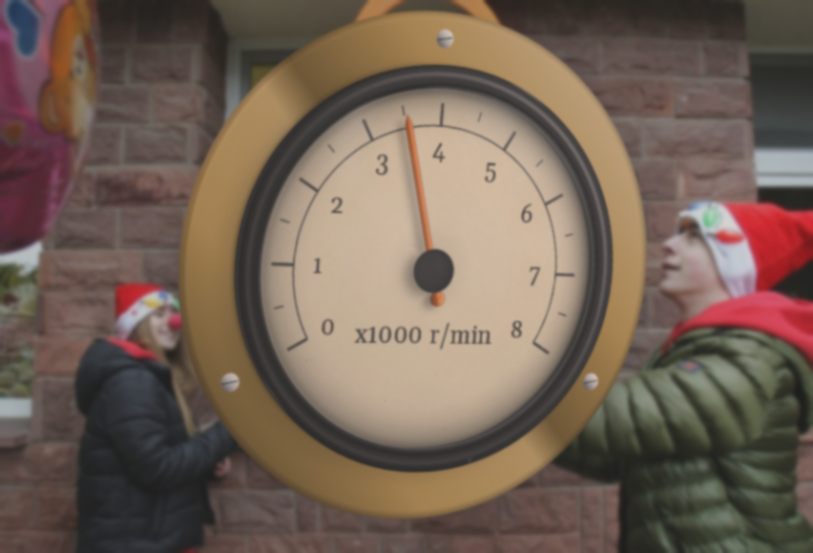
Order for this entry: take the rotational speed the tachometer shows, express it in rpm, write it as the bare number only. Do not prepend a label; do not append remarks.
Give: 3500
